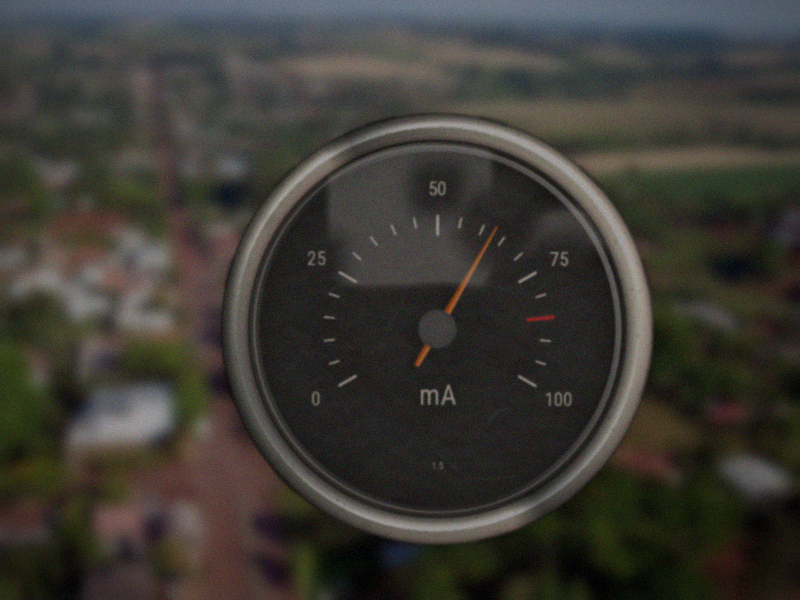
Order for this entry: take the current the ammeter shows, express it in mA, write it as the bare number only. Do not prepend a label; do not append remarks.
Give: 62.5
